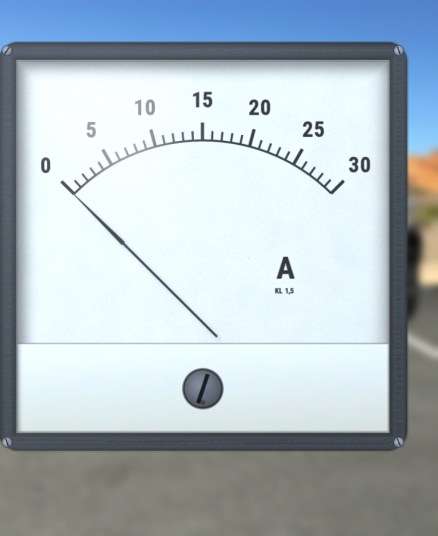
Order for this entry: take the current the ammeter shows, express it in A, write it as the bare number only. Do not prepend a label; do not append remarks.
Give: 0
